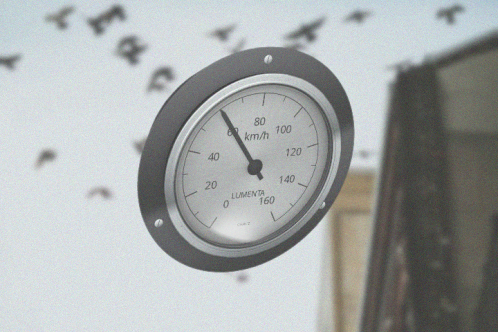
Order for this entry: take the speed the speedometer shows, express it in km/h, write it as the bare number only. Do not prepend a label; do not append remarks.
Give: 60
